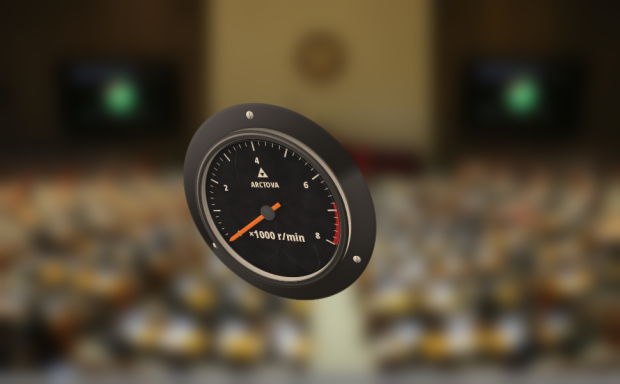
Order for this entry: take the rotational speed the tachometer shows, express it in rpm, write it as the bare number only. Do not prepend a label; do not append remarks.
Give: 0
